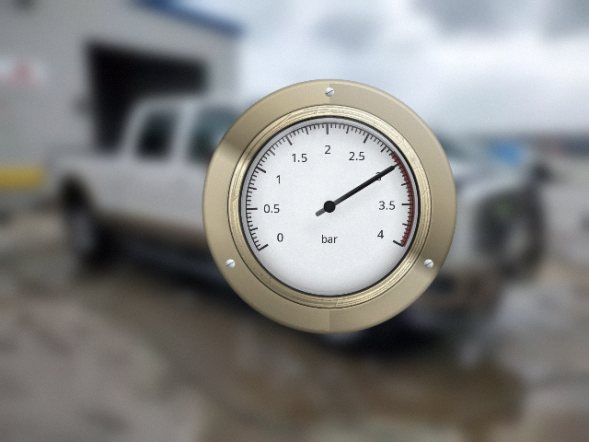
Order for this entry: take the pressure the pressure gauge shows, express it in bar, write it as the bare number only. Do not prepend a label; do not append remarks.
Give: 3
